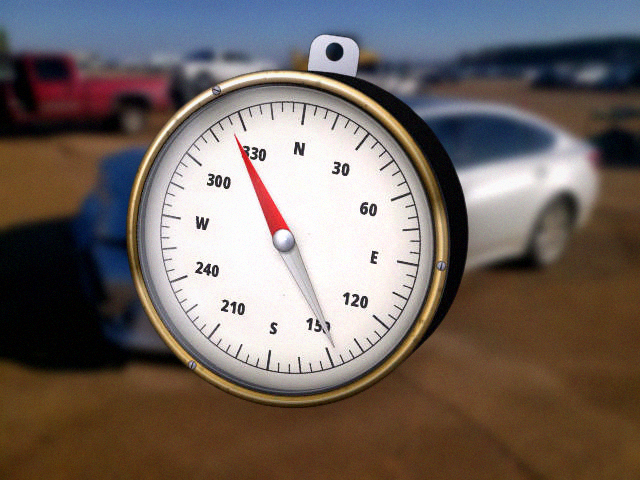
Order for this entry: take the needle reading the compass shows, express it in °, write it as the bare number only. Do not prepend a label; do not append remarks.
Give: 325
